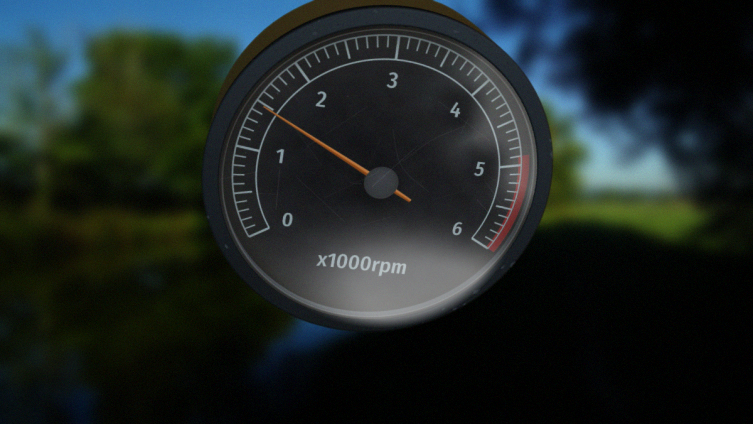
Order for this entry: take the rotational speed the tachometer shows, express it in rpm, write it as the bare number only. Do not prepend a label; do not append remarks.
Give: 1500
